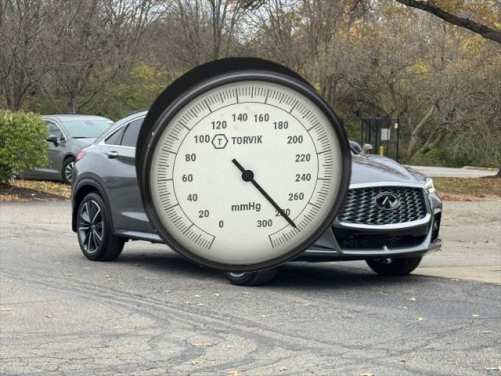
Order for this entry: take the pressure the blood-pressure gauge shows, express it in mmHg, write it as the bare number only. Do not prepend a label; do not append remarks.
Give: 280
